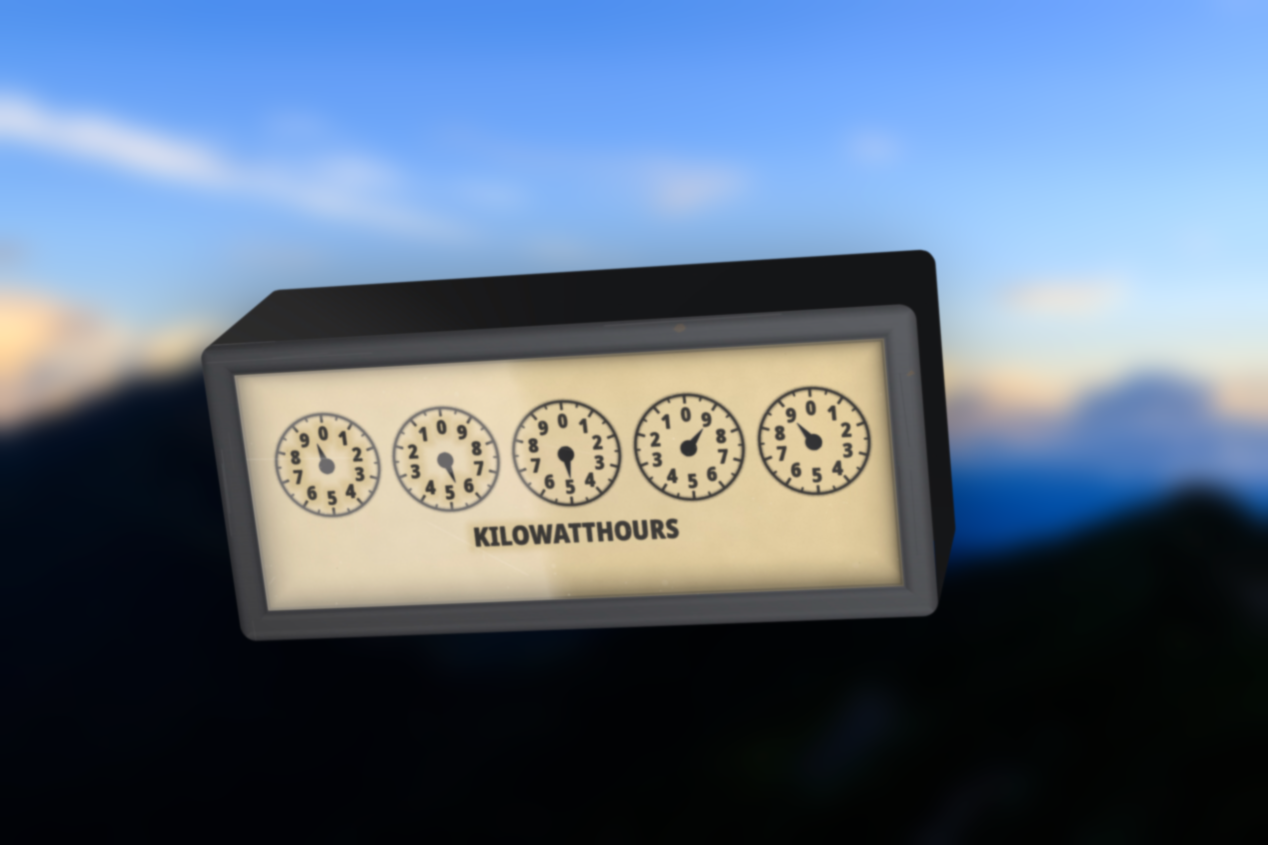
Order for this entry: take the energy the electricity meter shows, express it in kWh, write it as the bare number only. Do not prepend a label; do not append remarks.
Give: 95489
